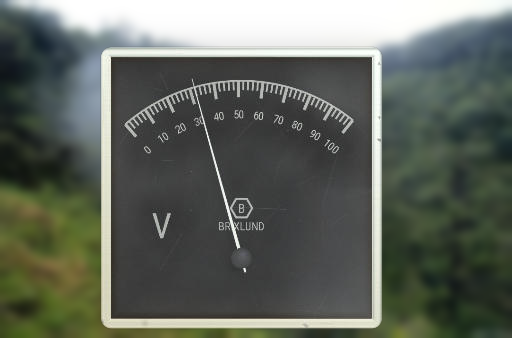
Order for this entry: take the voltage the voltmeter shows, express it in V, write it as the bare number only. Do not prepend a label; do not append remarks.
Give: 32
